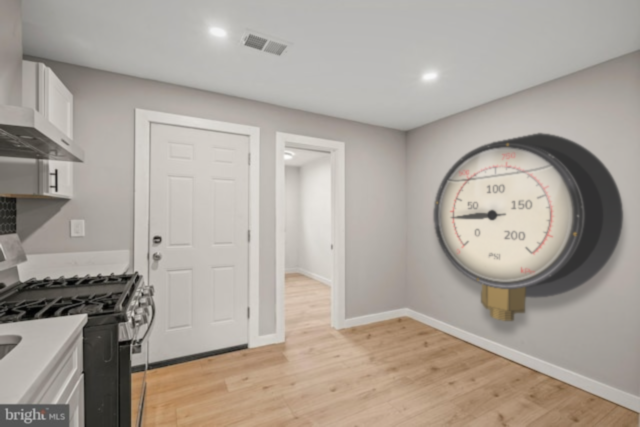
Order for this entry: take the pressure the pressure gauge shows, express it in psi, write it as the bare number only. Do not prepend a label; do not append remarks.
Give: 30
